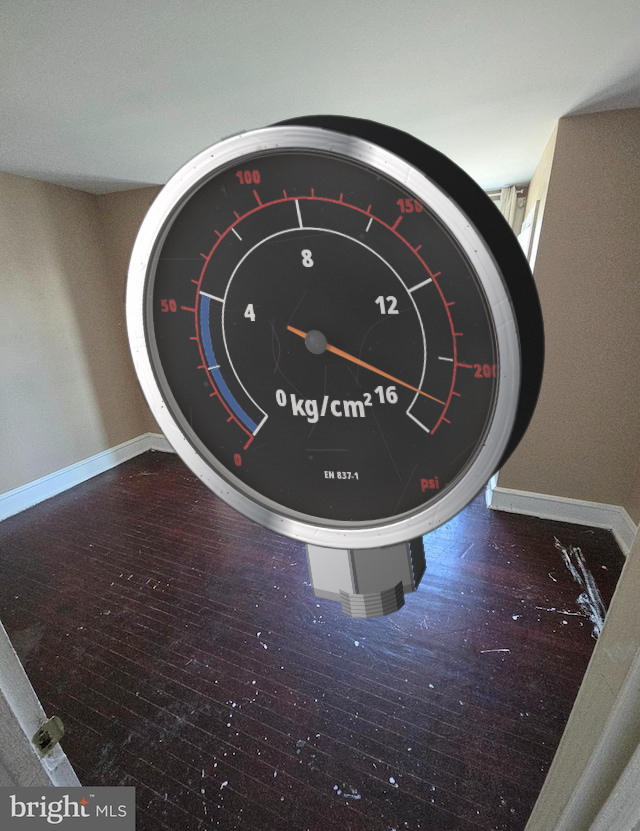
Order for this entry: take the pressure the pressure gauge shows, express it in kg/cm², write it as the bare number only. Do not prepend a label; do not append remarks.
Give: 15
